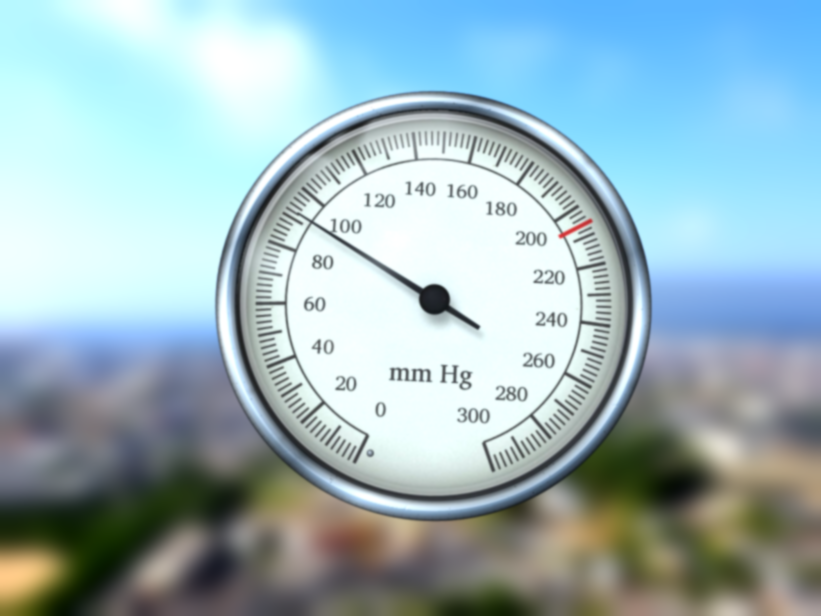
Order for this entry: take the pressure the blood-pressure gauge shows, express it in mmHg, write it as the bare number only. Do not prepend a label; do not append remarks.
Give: 92
